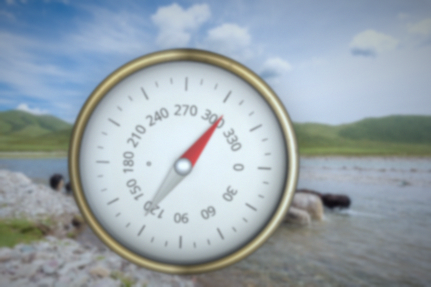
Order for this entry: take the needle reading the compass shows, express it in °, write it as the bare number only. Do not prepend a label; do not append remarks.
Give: 305
